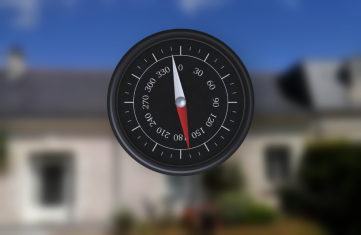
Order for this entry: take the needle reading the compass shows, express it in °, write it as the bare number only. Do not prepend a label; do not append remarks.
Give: 170
